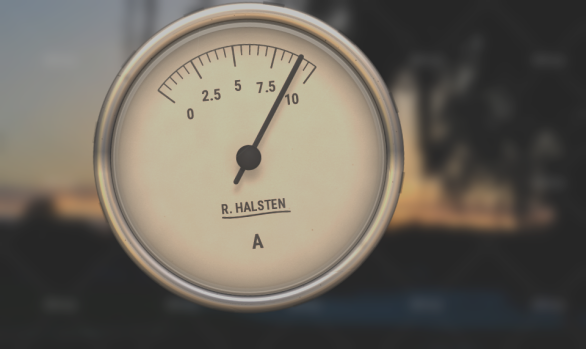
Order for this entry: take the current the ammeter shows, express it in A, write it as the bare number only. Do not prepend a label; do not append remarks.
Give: 9
